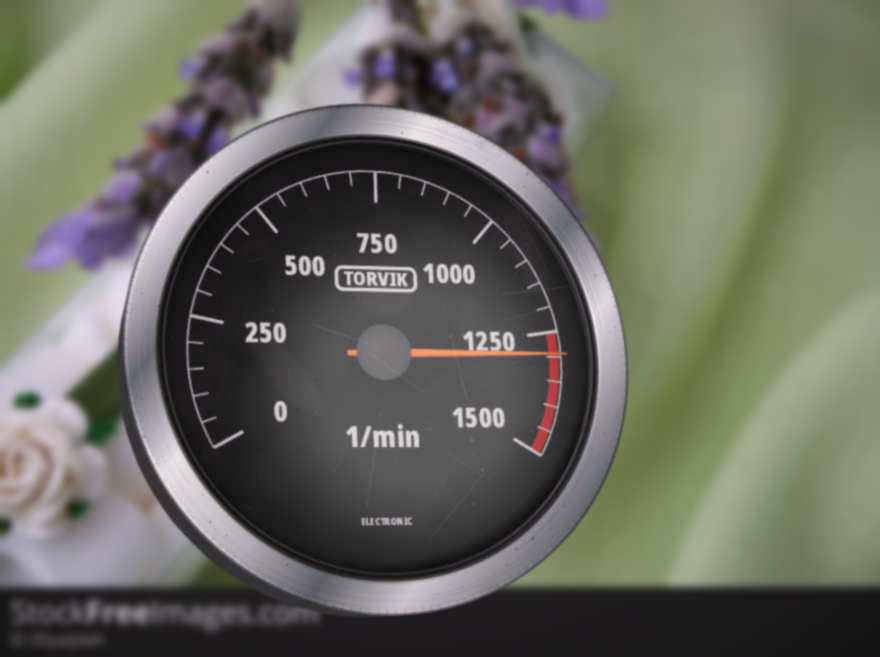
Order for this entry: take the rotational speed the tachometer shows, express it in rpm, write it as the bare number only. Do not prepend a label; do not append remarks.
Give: 1300
